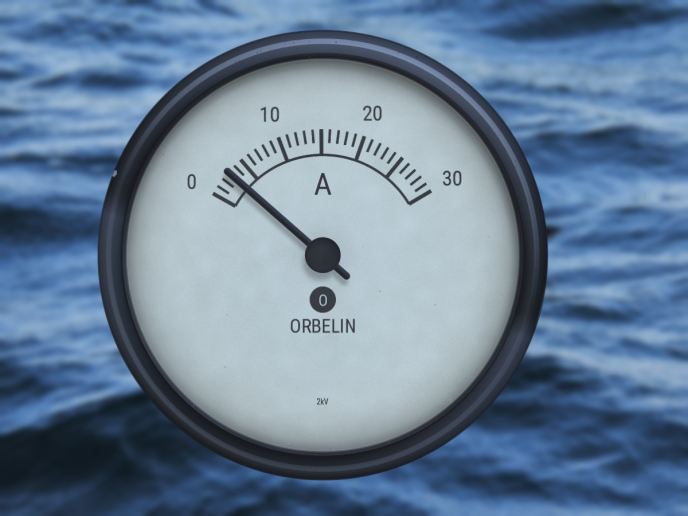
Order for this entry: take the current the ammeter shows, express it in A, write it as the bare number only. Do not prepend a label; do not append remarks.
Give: 3
